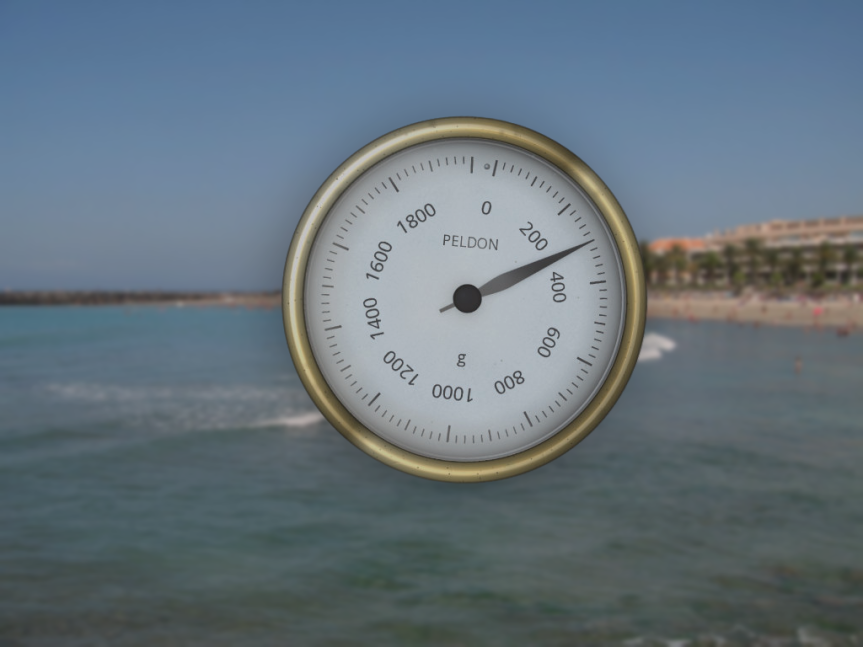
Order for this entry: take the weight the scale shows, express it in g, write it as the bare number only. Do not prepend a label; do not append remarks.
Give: 300
